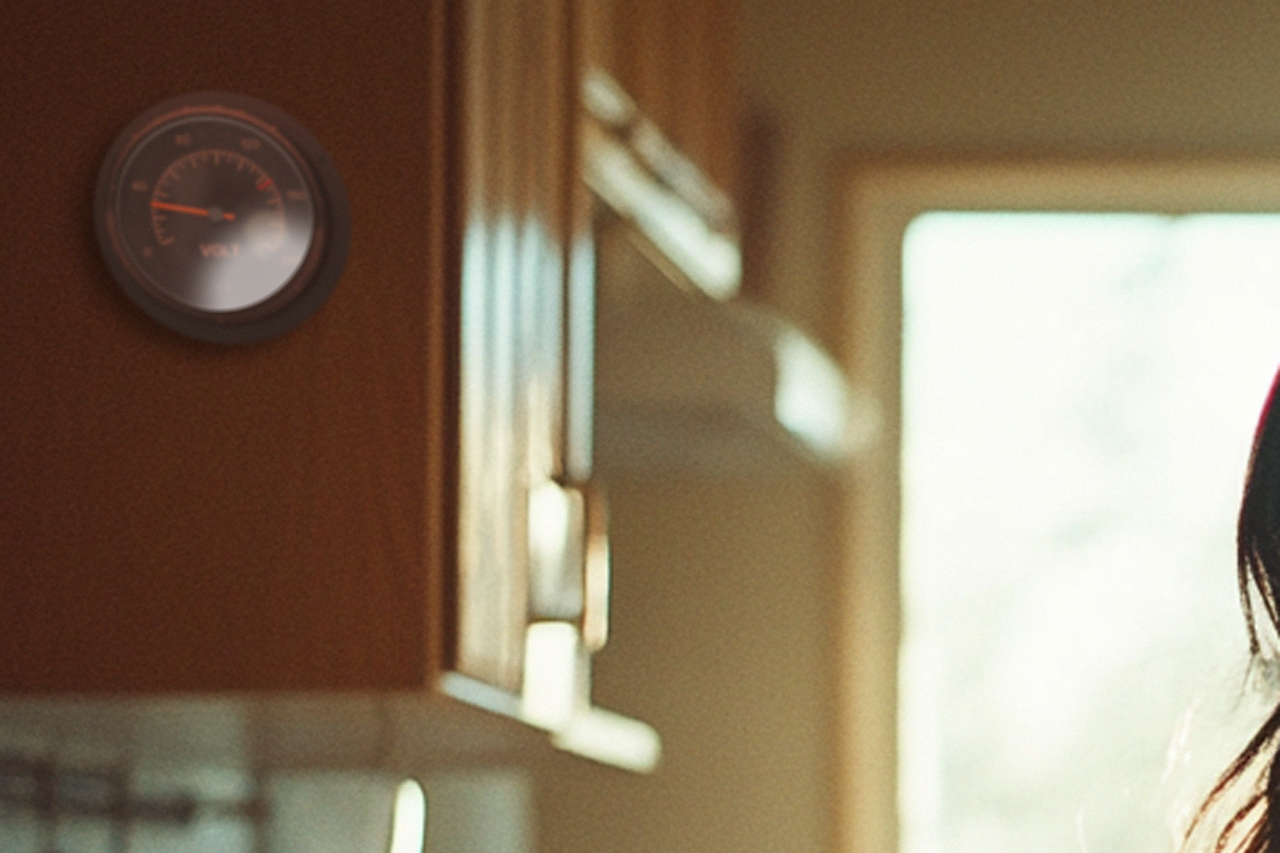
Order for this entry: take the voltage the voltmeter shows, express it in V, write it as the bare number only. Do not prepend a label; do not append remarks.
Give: 30
